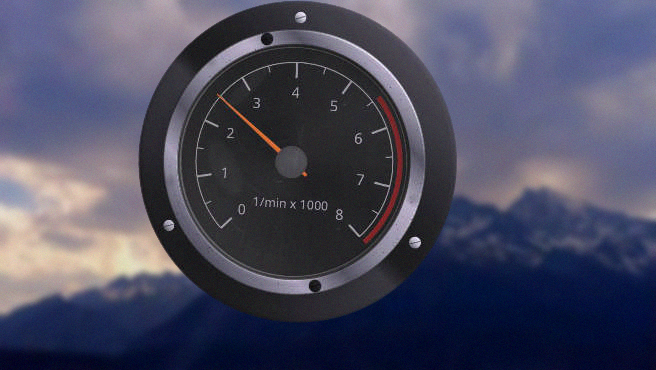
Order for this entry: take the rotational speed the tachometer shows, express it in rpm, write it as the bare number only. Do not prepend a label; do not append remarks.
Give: 2500
